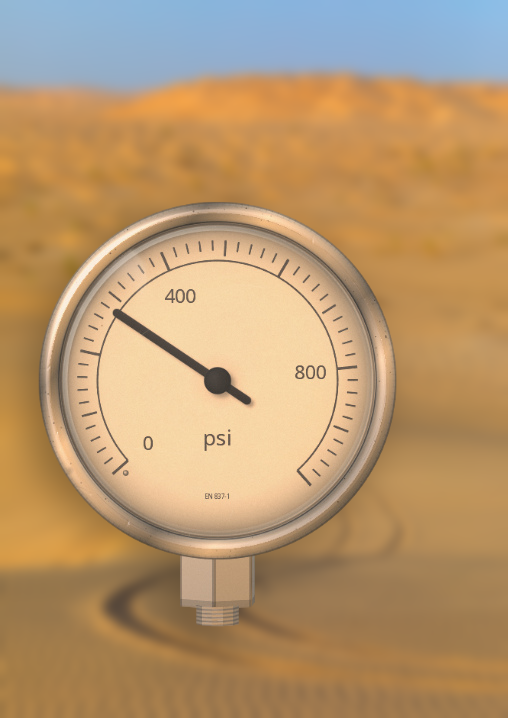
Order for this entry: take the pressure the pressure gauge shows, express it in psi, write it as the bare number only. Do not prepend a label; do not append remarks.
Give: 280
